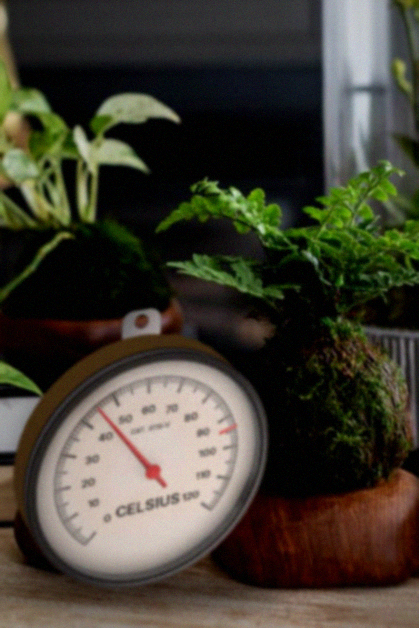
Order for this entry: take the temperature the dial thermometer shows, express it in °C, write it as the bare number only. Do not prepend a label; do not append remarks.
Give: 45
